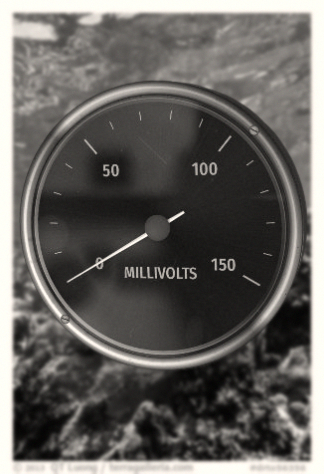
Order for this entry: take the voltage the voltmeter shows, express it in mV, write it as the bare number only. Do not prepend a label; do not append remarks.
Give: 0
